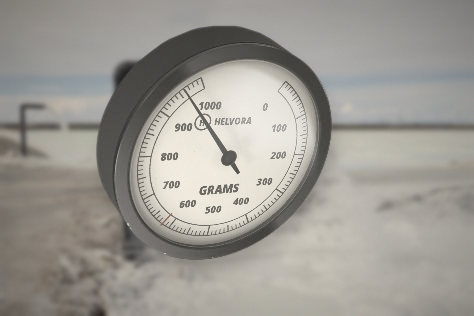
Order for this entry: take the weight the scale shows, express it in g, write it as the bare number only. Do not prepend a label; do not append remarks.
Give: 960
